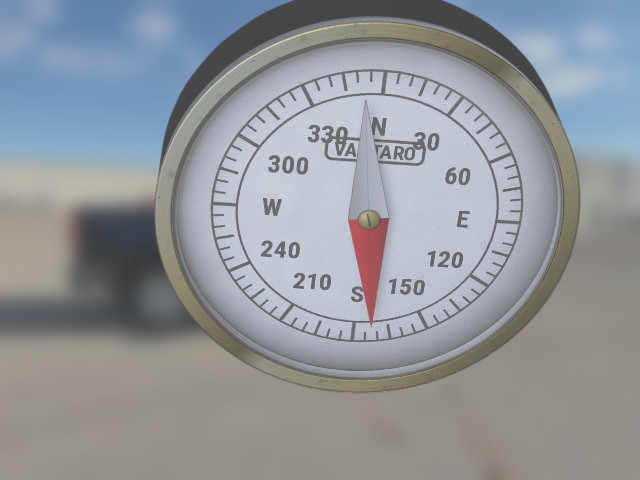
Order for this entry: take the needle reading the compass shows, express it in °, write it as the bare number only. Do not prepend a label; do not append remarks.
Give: 172.5
